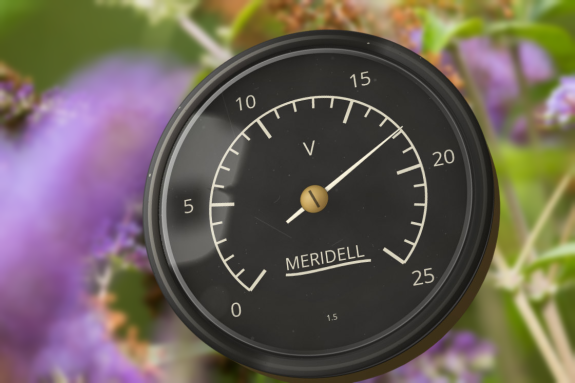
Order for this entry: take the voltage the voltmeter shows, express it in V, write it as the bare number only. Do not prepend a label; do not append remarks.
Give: 18
